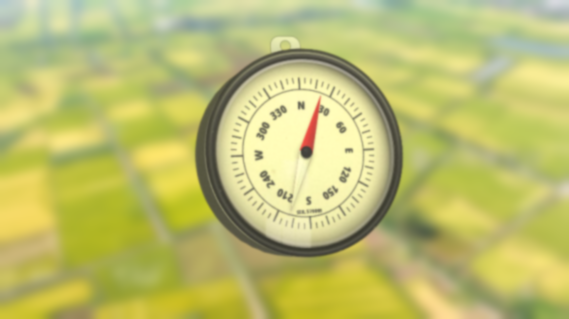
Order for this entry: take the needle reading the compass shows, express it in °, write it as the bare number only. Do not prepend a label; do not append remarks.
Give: 20
